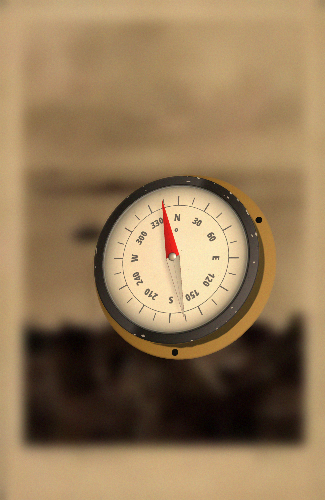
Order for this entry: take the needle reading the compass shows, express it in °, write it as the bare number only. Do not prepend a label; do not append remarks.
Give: 345
